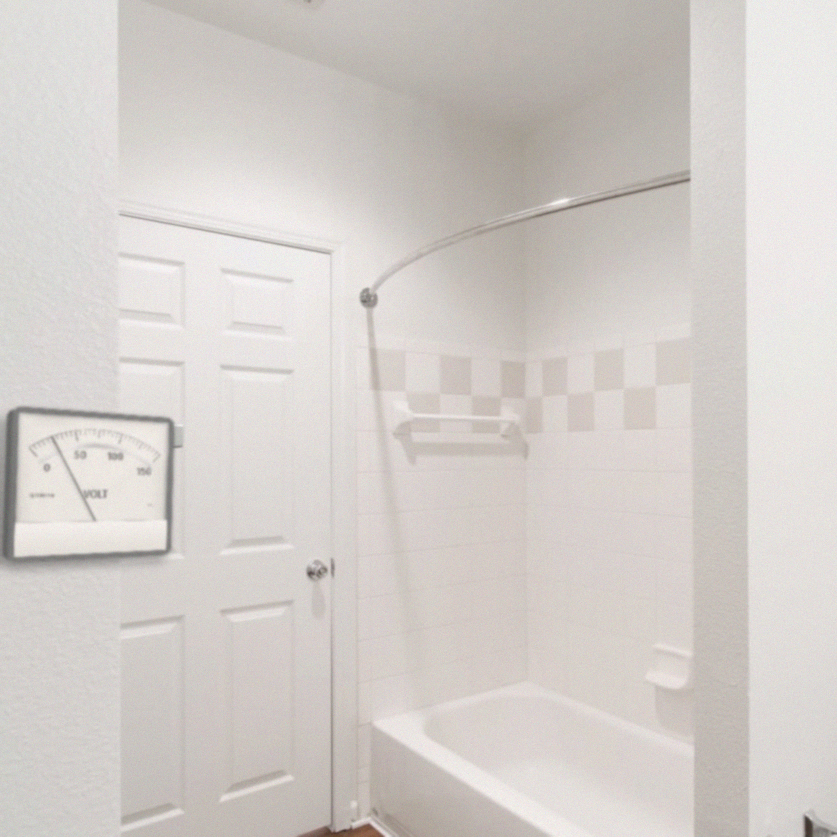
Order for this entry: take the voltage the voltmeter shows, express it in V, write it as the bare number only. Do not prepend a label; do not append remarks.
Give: 25
